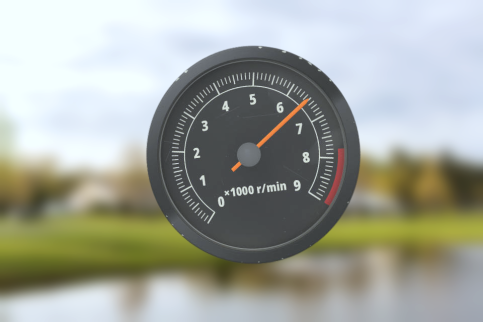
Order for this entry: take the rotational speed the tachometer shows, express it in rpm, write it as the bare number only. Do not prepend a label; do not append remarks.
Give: 6500
